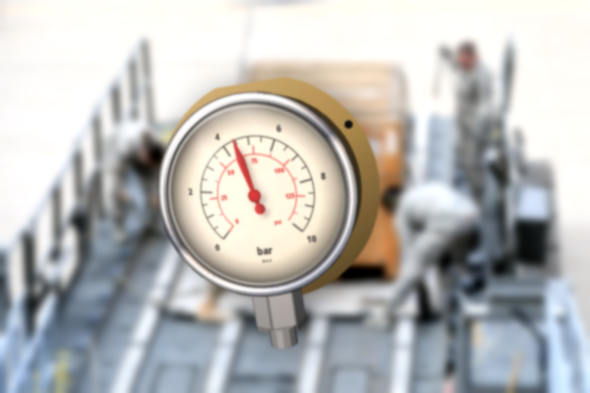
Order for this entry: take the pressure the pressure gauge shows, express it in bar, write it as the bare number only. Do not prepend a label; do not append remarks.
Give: 4.5
